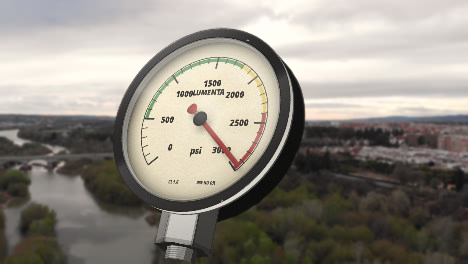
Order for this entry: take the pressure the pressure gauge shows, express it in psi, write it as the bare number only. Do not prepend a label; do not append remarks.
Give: 2950
